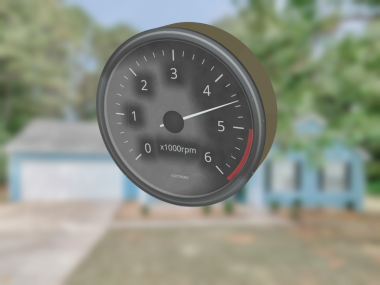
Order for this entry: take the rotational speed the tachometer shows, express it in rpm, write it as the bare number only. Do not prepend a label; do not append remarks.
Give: 4500
